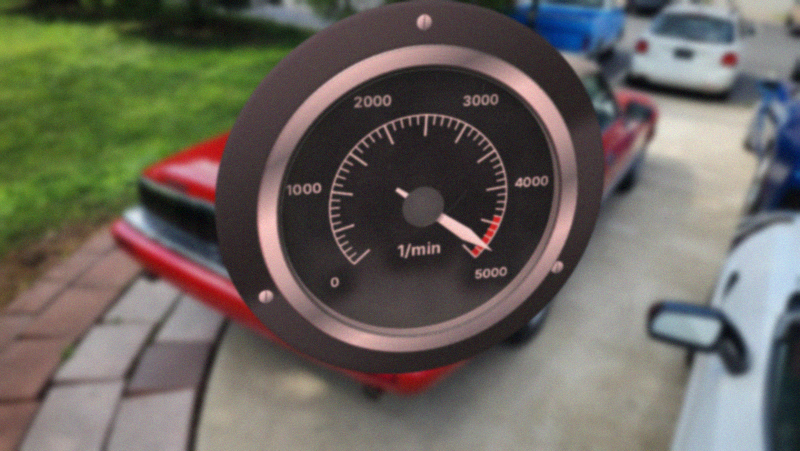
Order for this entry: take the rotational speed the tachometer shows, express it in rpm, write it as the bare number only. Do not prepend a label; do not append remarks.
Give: 4800
